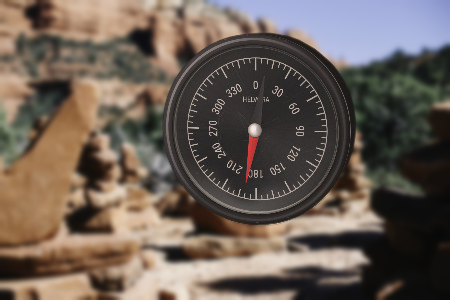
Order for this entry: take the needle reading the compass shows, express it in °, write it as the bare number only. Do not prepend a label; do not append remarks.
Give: 190
